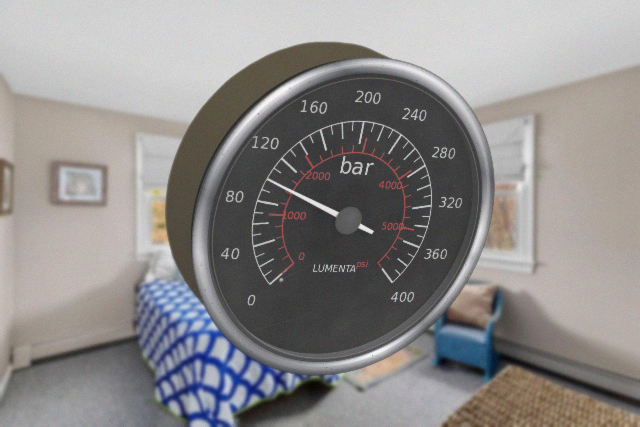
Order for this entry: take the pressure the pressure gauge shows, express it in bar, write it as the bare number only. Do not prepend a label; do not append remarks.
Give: 100
